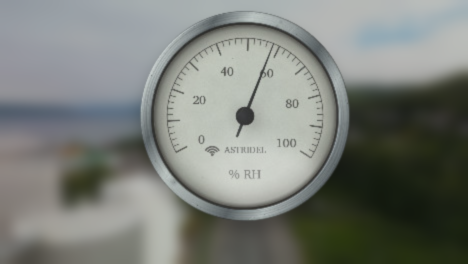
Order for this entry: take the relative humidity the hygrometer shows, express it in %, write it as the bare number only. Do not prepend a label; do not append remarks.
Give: 58
